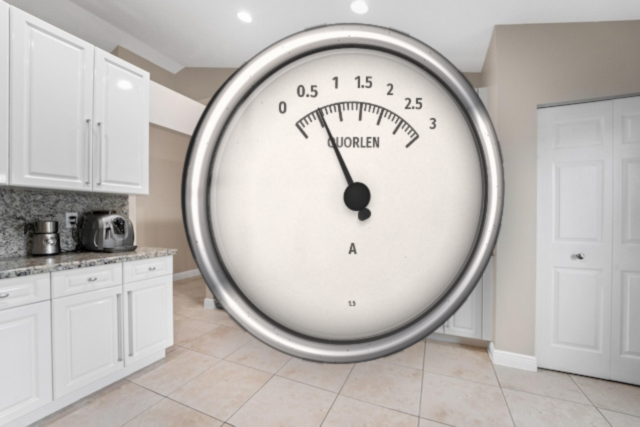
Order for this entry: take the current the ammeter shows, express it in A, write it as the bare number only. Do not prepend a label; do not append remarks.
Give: 0.5
